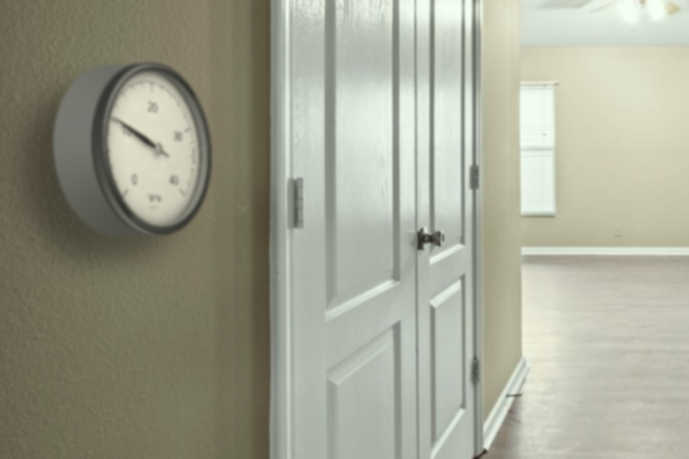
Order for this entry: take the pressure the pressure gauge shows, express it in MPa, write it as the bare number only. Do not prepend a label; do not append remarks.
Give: 10
